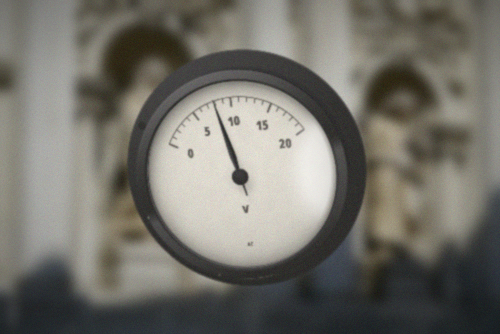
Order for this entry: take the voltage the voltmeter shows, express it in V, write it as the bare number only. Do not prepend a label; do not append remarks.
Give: 8
